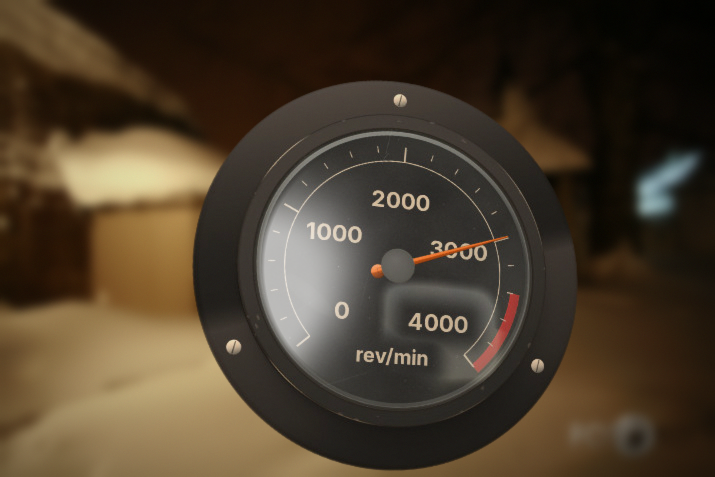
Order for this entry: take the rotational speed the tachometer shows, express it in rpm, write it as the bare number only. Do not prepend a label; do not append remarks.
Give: 3000
